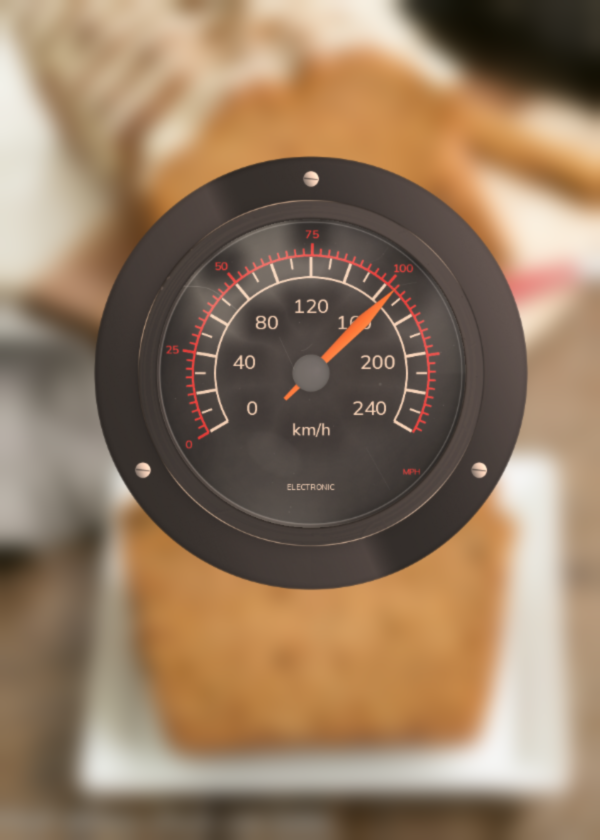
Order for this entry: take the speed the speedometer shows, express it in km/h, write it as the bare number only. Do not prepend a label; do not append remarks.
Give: 165
